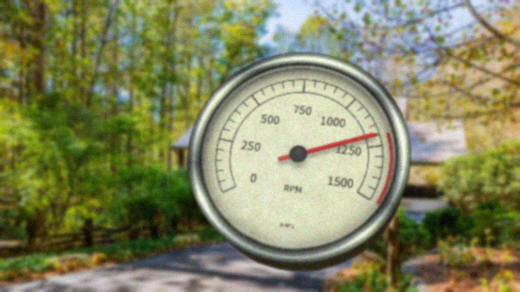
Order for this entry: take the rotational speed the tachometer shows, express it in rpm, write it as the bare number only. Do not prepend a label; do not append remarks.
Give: 1200
